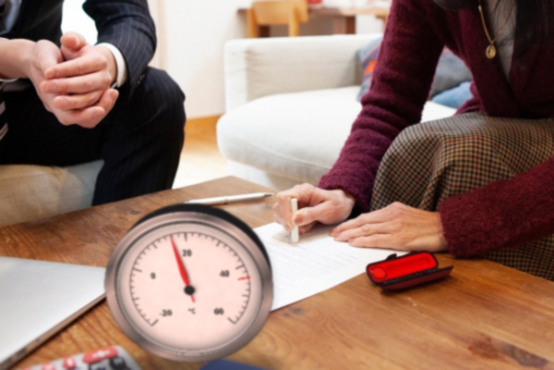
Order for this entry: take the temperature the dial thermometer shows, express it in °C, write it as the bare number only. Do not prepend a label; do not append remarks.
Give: 16
